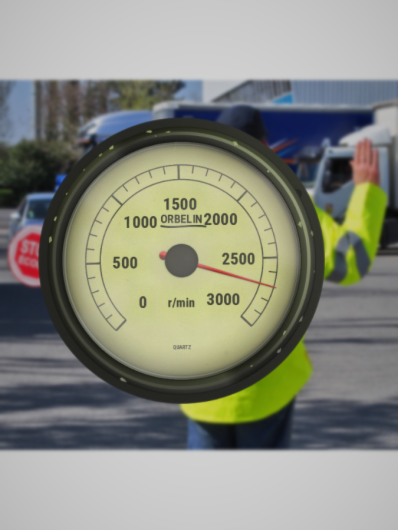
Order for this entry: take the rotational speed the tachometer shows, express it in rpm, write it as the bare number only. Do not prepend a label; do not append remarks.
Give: 2700
